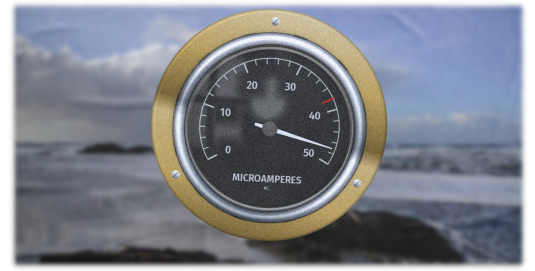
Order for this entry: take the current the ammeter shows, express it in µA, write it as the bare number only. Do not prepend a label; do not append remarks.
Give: 47
